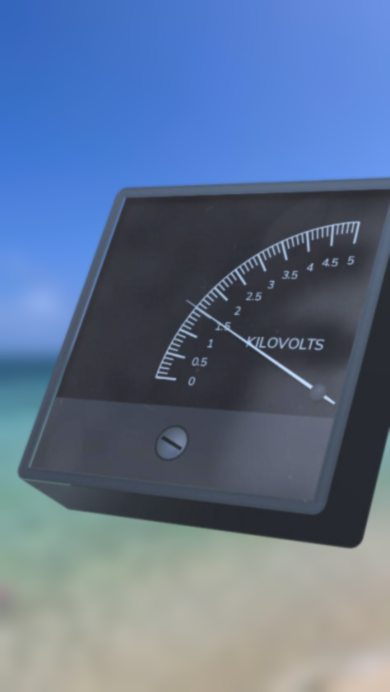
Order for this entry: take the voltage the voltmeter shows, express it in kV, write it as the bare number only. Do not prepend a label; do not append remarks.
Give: 1.5
